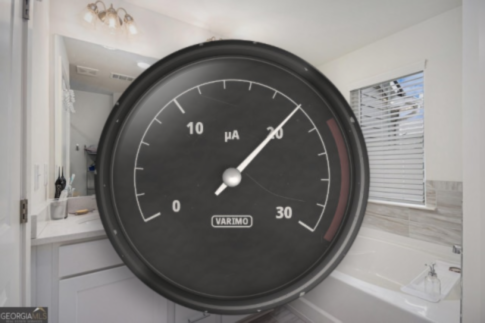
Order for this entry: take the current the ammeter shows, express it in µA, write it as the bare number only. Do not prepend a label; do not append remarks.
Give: 20
